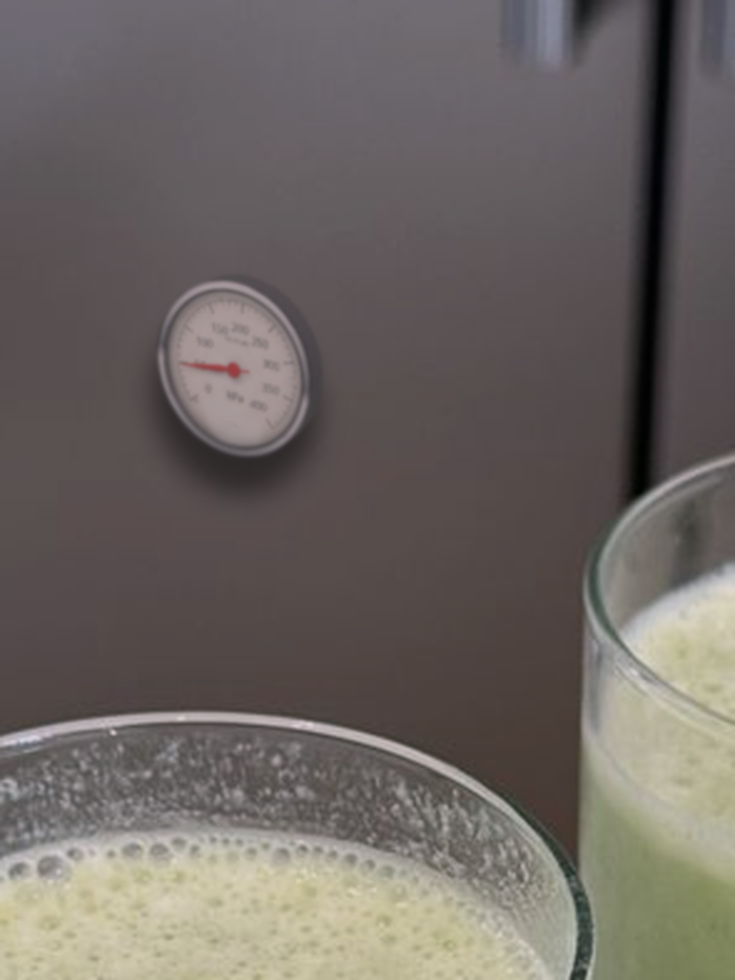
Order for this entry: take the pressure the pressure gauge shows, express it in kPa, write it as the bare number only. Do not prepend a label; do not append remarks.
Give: 50
